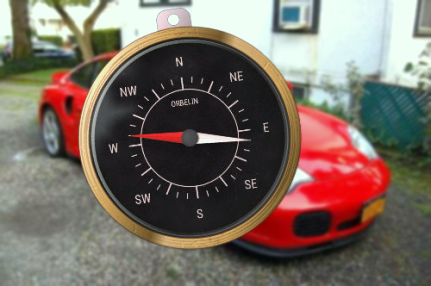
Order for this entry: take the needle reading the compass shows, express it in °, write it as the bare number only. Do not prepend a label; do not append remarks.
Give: 280
